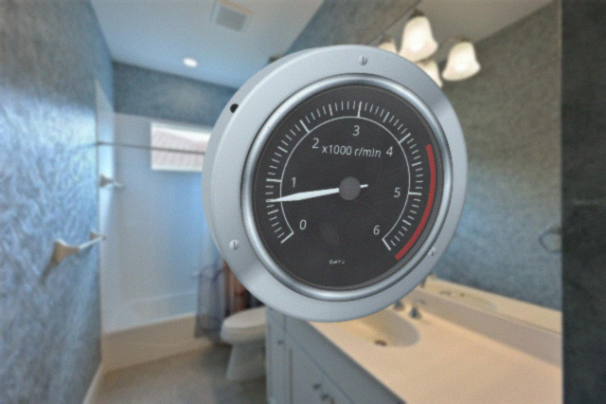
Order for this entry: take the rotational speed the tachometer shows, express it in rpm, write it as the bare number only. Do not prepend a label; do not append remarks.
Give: 700
